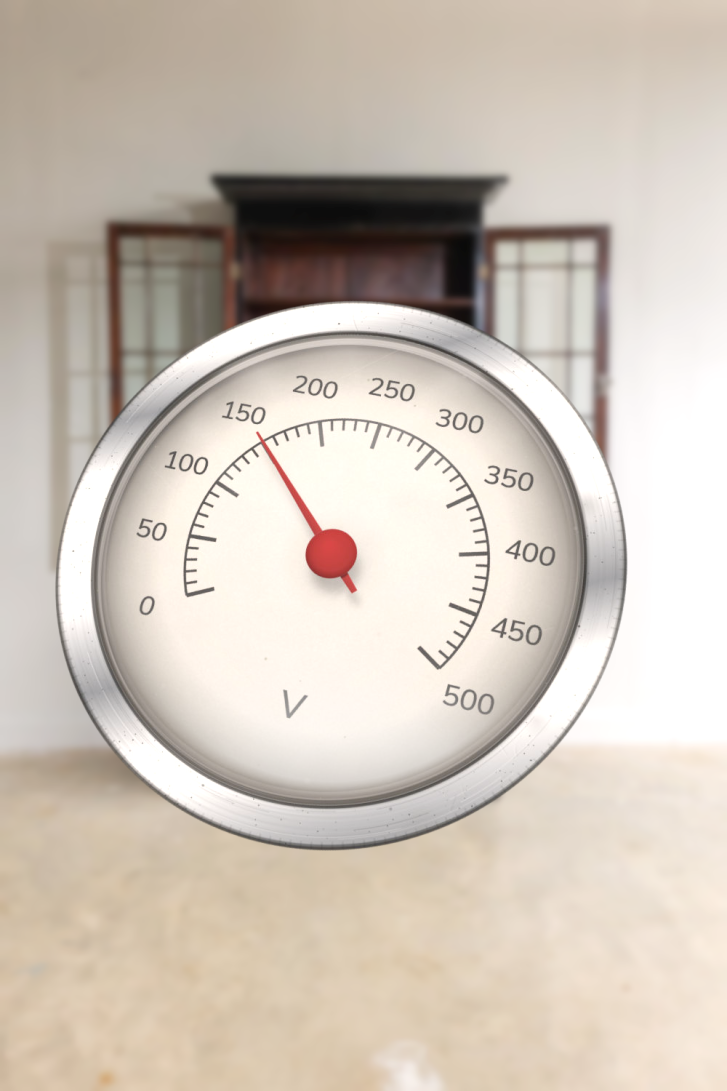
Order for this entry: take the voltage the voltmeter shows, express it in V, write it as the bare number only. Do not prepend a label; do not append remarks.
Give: 150
